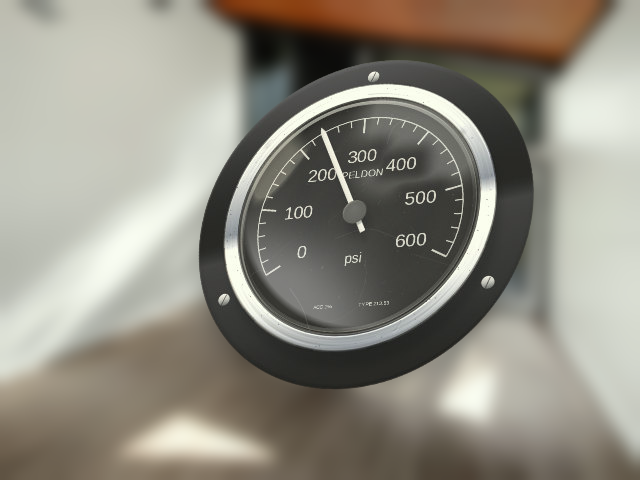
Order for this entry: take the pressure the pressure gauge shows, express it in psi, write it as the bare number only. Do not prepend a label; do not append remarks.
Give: 240
